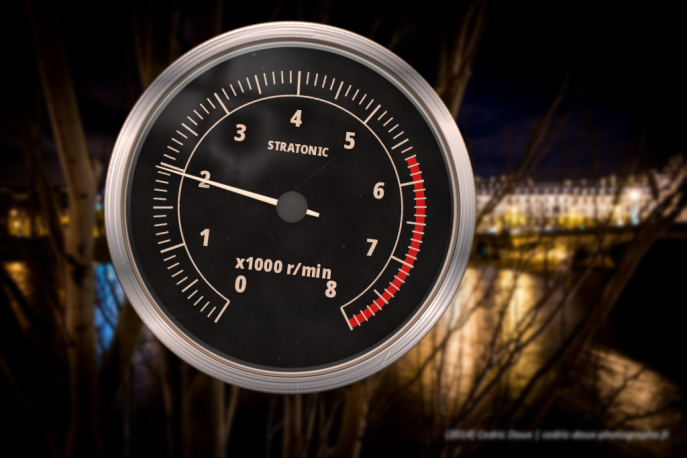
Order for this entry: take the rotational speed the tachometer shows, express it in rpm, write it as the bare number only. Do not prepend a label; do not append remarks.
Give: 1950
